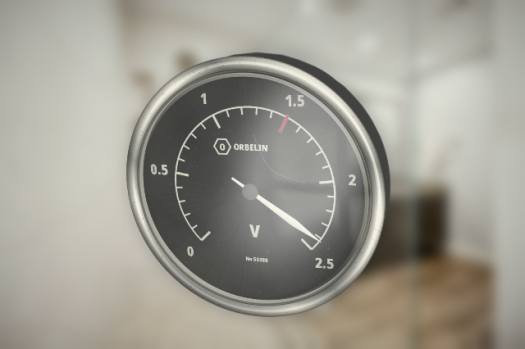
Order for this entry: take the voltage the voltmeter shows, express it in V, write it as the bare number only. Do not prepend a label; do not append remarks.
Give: 2.4
